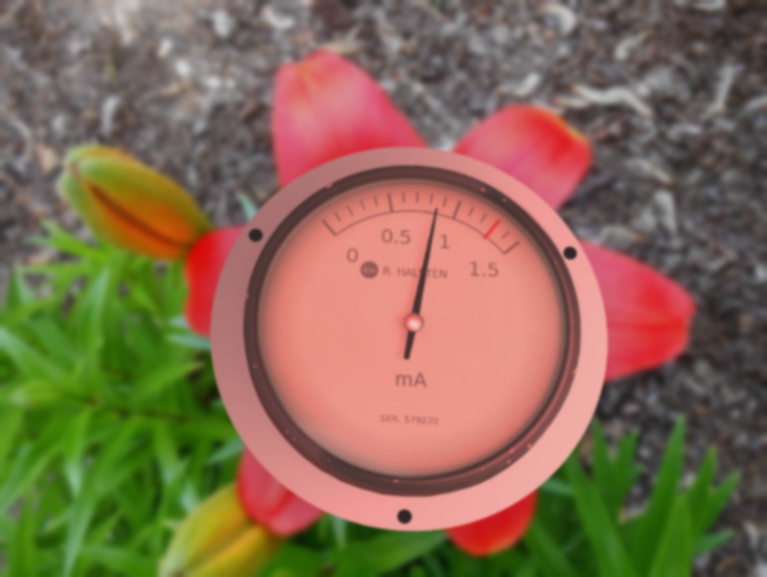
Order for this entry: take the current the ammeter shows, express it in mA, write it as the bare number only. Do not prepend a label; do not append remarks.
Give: 0.85
